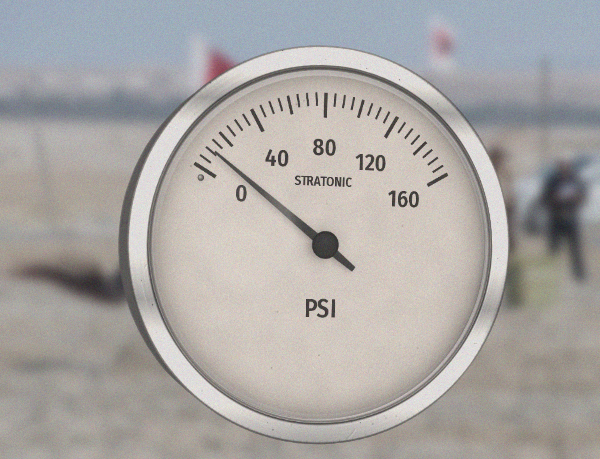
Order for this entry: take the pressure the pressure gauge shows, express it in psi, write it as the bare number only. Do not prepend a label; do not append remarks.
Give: 10
